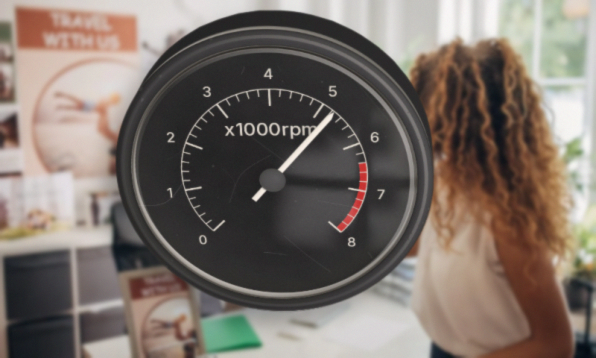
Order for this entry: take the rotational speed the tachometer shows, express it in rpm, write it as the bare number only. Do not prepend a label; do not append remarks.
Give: 5200
